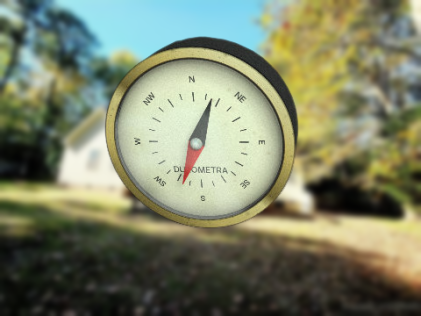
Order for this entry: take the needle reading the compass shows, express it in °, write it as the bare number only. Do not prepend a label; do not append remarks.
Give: 202.5
